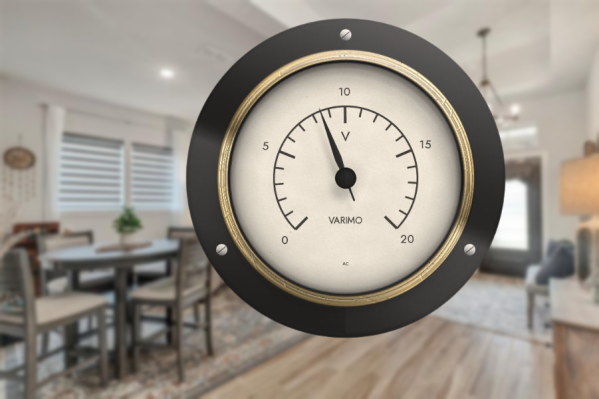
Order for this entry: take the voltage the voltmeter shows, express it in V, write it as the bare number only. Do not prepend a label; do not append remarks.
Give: 8.5
